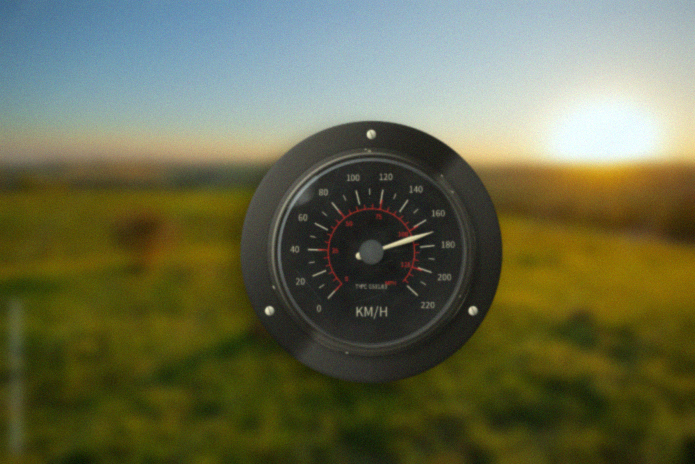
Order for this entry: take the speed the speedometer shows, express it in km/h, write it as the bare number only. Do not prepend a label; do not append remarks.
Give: 170
